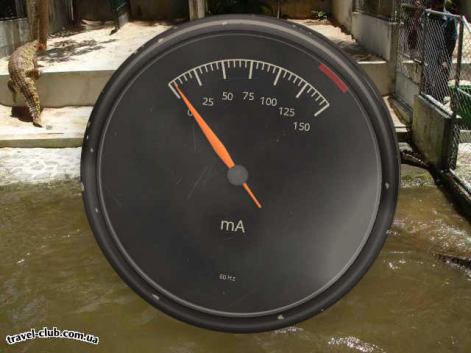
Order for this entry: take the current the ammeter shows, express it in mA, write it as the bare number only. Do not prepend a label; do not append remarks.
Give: 5
